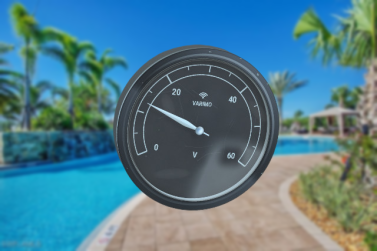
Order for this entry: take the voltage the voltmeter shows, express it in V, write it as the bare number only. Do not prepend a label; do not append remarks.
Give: 12.5
